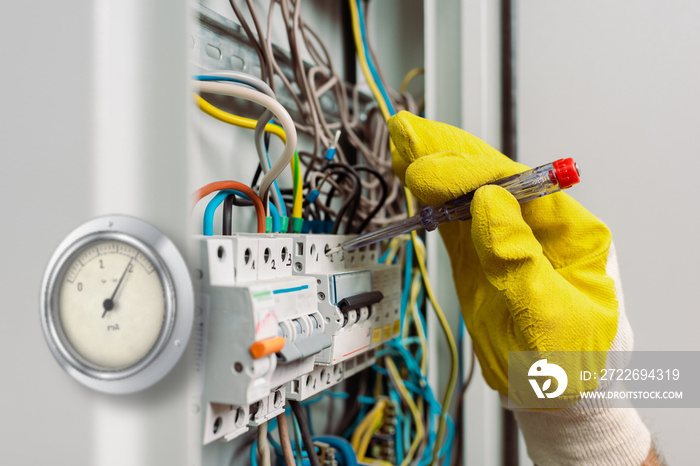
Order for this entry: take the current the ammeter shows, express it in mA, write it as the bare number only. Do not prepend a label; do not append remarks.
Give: 2
